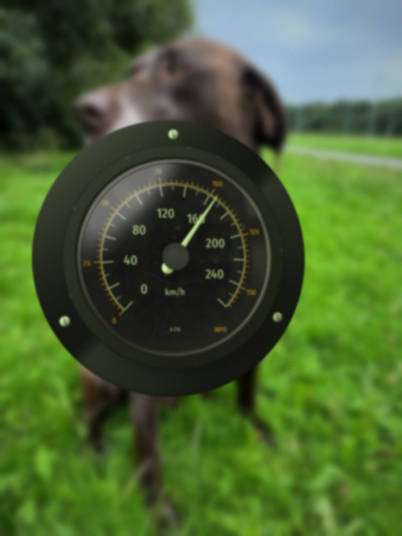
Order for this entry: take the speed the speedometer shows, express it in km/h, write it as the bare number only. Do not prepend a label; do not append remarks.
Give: 165
